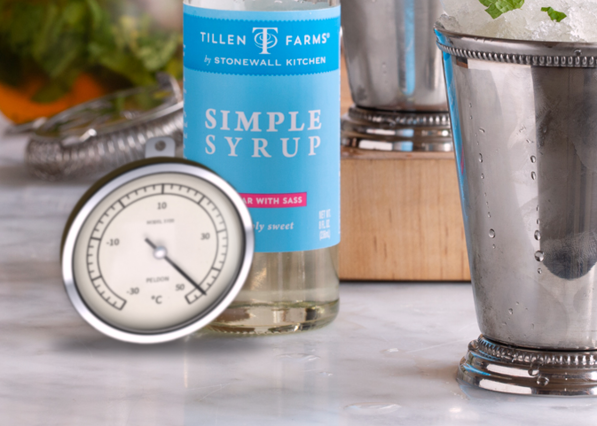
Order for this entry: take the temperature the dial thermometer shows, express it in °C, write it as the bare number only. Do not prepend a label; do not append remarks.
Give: 46
